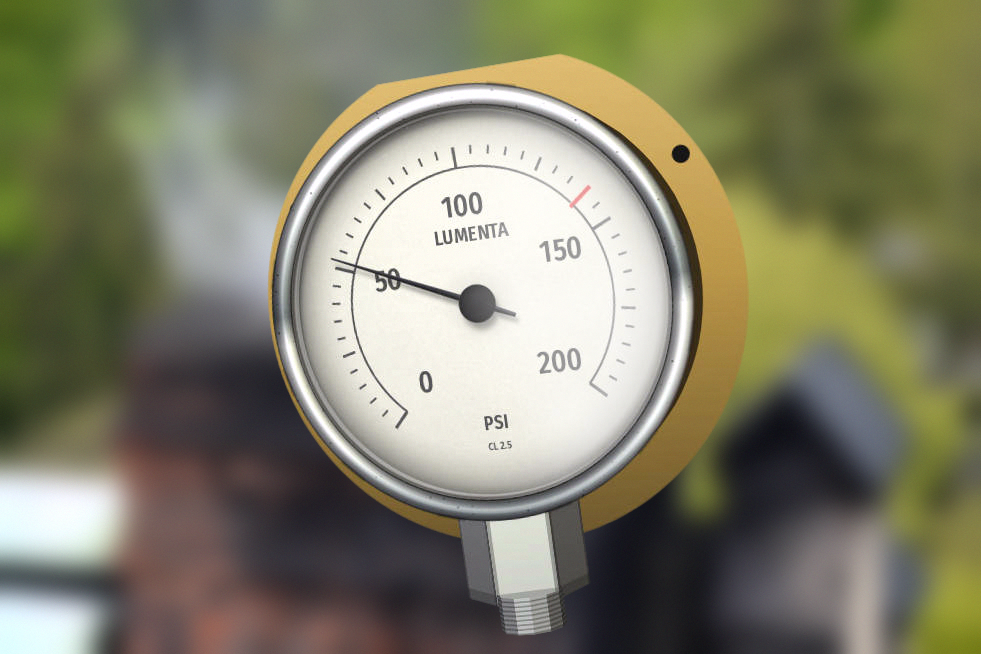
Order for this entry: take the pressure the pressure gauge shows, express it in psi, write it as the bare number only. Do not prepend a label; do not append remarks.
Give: 52.5
